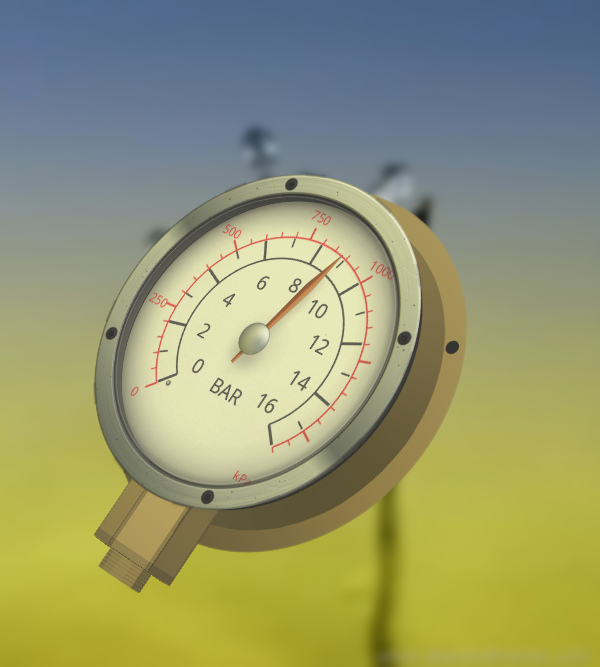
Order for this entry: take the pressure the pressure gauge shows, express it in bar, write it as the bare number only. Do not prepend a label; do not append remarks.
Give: 9
